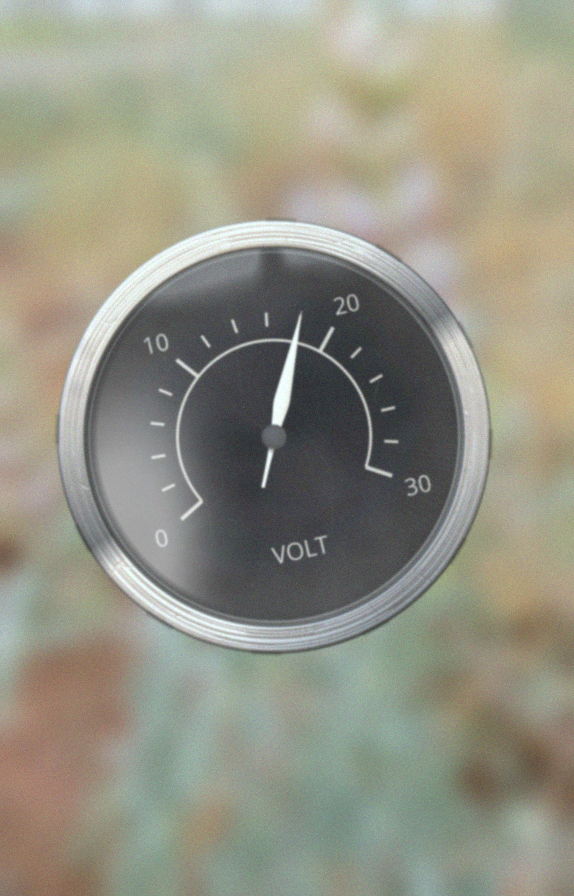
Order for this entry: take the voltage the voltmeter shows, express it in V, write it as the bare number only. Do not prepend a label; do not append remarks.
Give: 18
